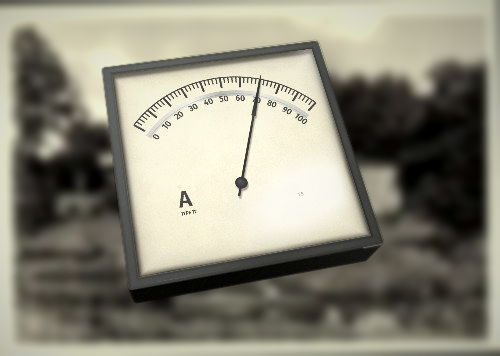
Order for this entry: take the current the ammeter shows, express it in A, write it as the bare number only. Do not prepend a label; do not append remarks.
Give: 70
